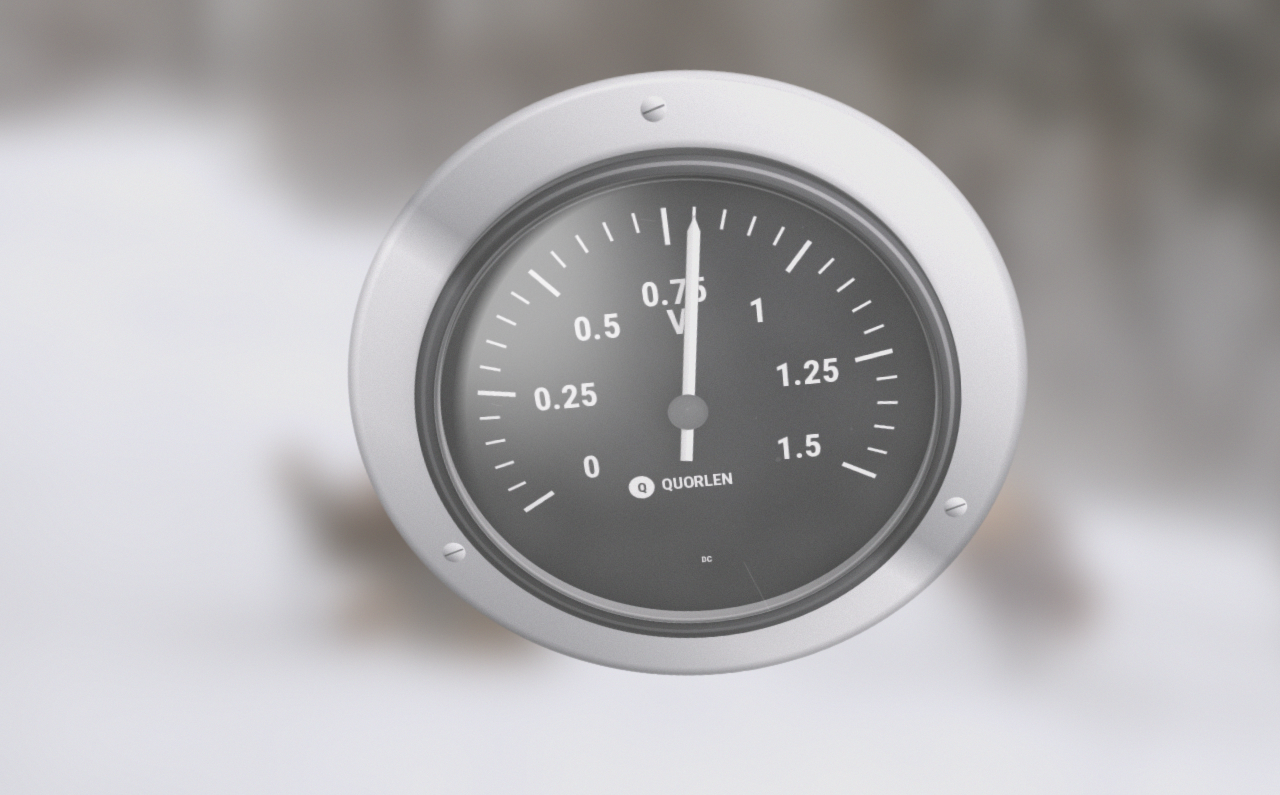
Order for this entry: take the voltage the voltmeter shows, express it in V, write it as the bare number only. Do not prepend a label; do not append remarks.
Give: 0.8
